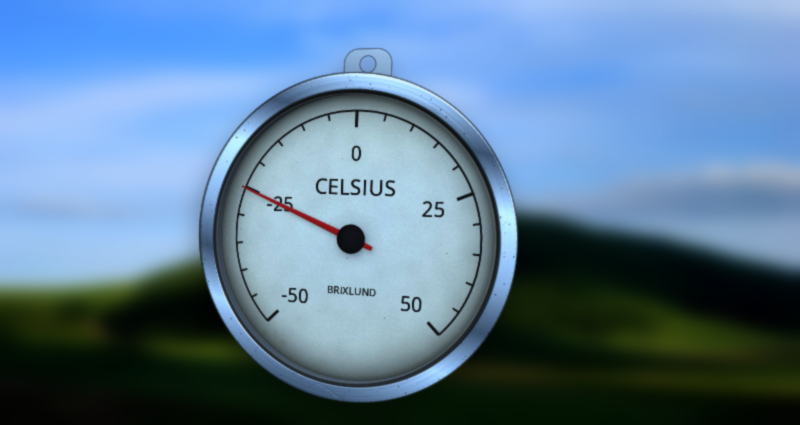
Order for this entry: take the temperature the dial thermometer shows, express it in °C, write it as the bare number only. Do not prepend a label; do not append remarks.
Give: -25
